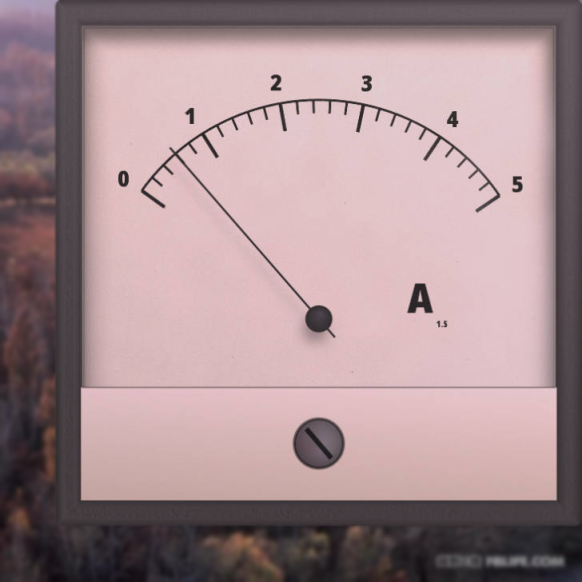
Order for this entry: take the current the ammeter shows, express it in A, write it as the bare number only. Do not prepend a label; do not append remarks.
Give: 0.6
